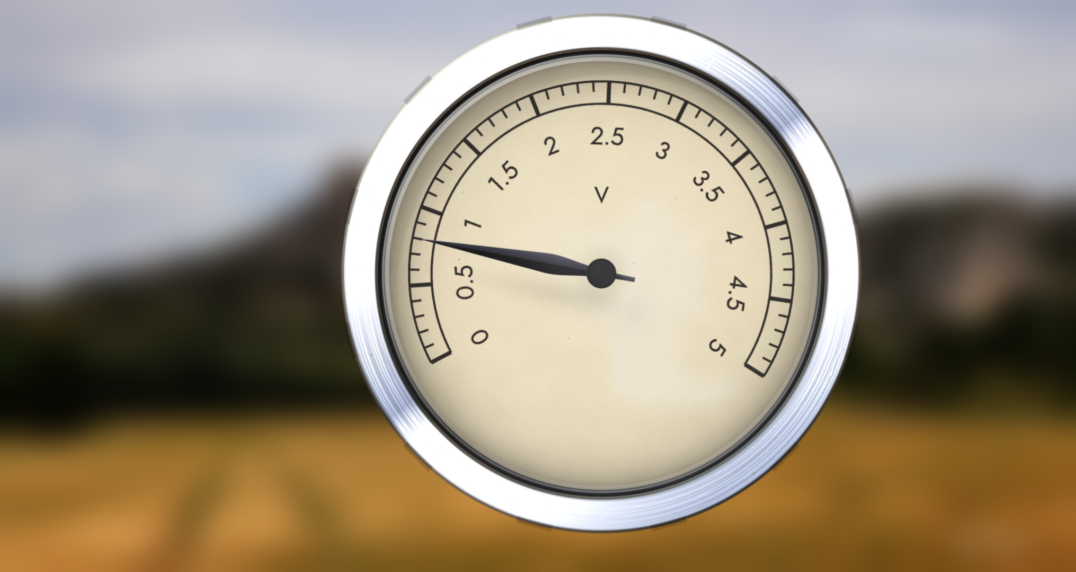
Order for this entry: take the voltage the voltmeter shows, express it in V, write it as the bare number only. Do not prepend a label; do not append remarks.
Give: 0.8
